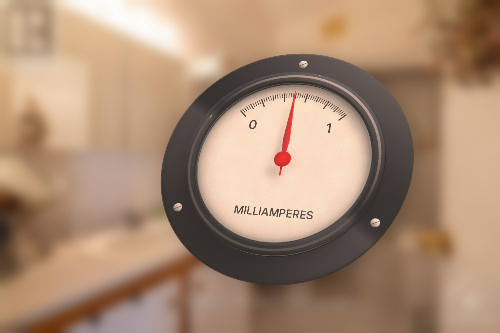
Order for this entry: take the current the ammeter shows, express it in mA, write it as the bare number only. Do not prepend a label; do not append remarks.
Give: 0.5
